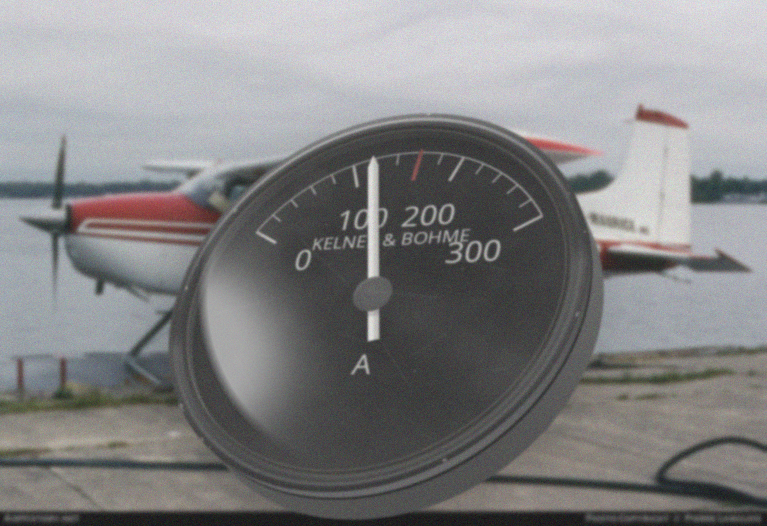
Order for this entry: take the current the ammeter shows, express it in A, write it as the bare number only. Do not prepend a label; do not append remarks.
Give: 120
